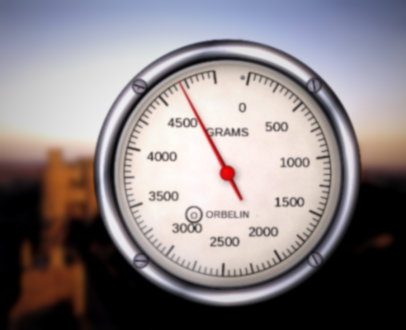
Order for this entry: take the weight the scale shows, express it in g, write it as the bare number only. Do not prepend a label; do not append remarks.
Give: 4700
